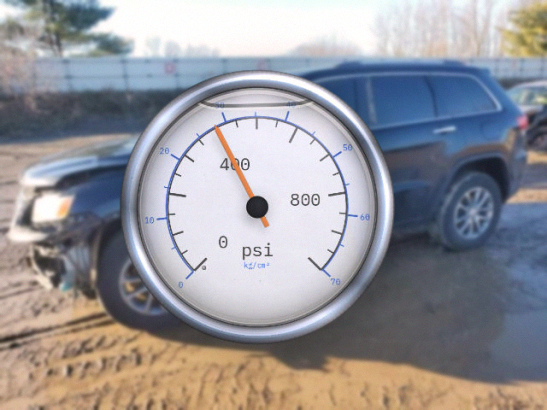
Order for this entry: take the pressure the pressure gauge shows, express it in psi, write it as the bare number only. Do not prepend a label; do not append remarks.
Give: 400
